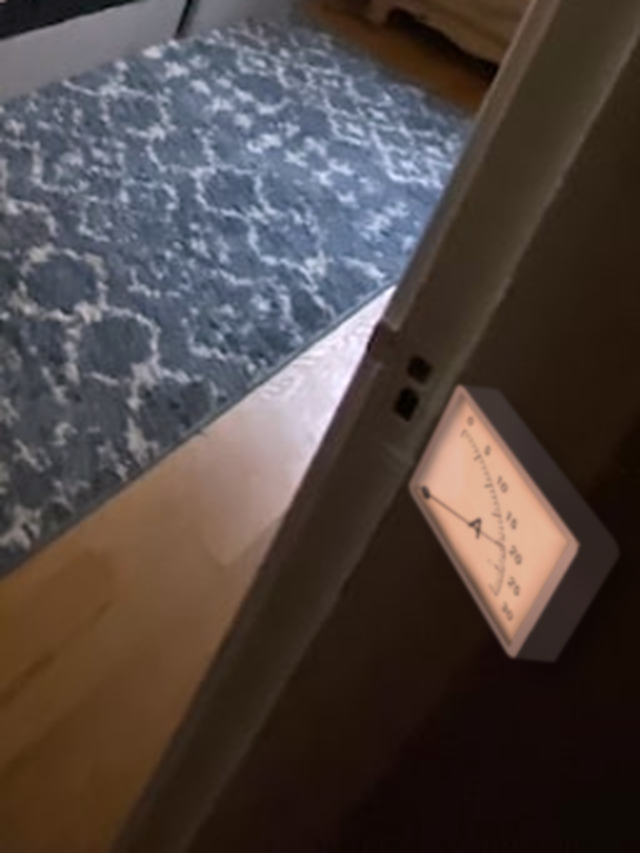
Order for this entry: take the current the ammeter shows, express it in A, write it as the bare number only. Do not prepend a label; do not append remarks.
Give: 20
